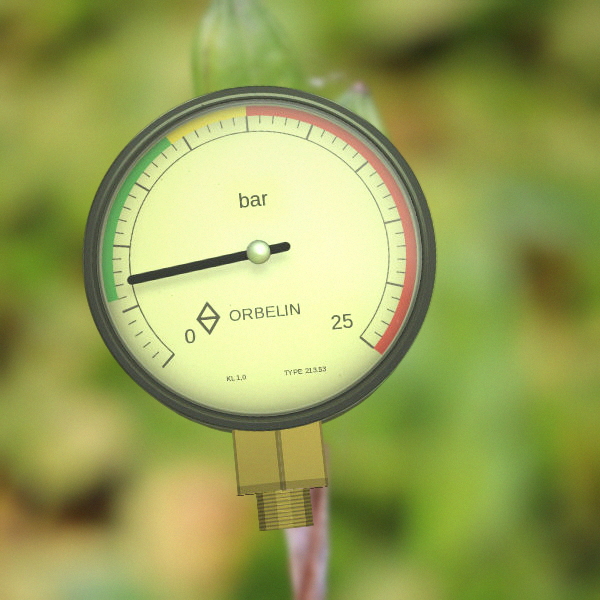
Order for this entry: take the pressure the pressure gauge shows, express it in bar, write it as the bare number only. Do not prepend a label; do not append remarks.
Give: 3.5
